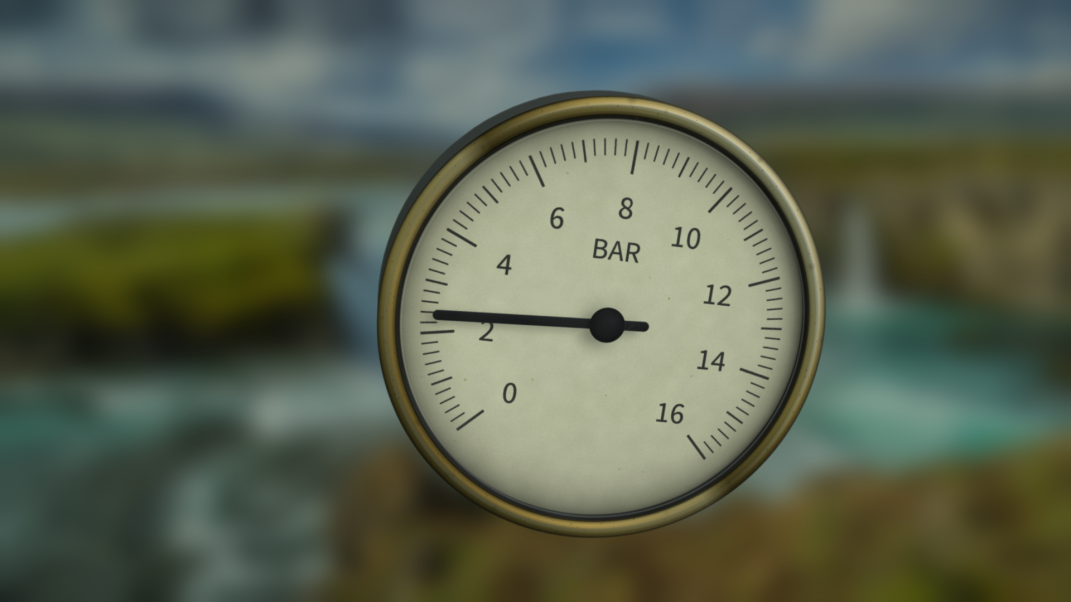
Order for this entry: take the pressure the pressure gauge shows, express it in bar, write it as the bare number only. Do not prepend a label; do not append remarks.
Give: 2.4
